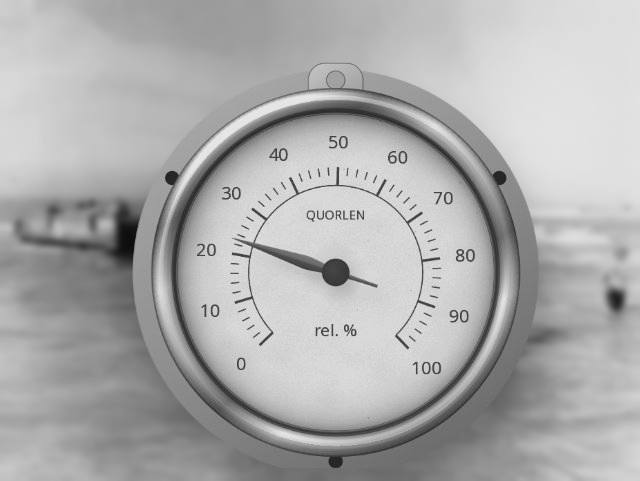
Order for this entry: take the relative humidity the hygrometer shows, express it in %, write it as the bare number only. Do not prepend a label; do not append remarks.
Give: 23
